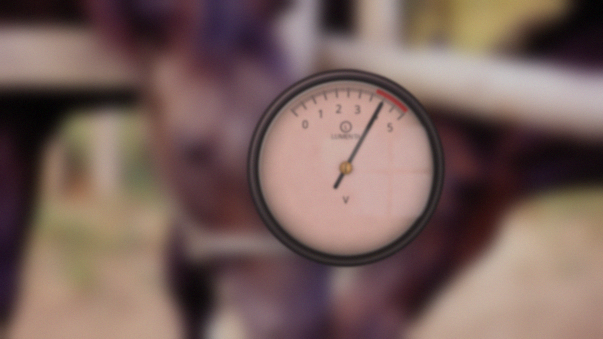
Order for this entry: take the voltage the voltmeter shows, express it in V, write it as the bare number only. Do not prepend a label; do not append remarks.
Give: 4
